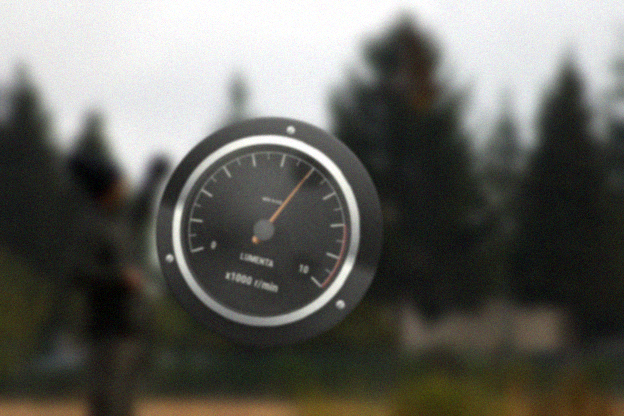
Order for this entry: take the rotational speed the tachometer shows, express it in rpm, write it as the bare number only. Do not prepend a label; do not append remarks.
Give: 6000
